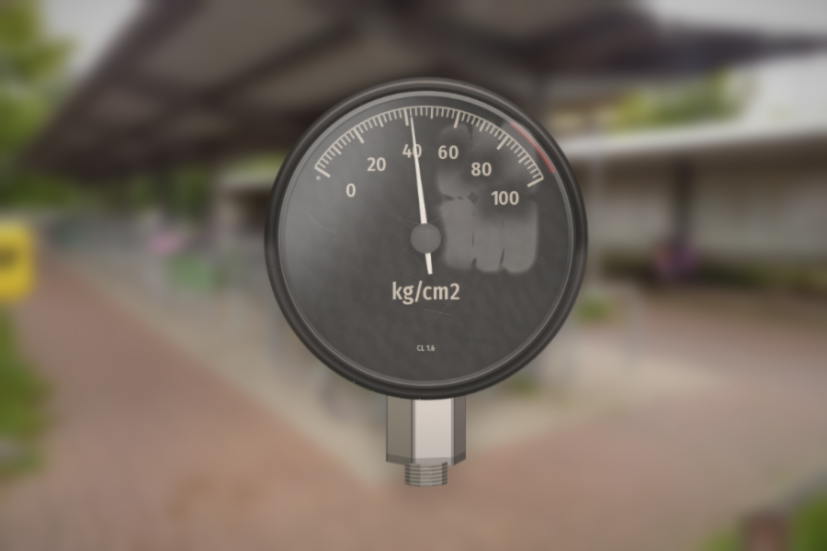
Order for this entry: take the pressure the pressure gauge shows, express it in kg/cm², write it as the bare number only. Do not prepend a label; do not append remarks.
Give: 42
